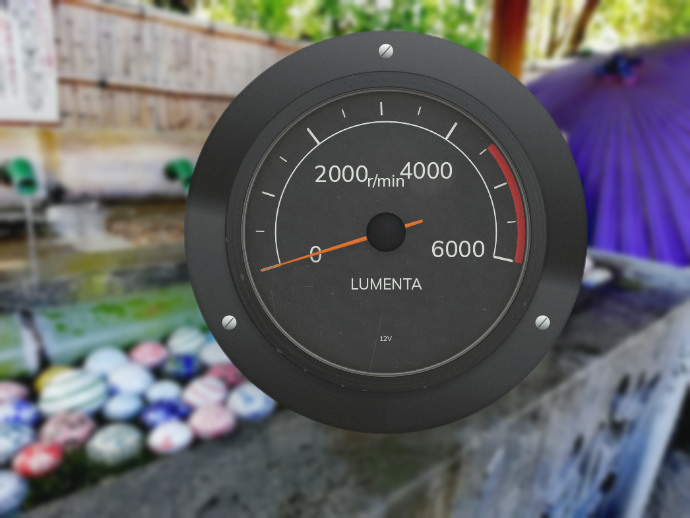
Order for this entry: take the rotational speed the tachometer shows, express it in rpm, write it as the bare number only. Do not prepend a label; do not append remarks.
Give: 0
